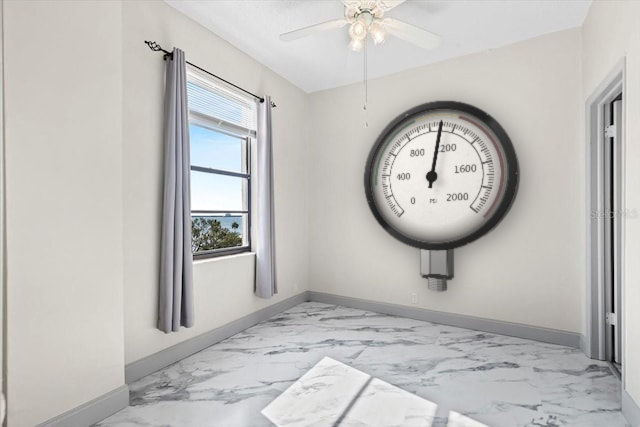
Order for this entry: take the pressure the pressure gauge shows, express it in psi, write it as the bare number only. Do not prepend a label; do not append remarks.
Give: 1100
